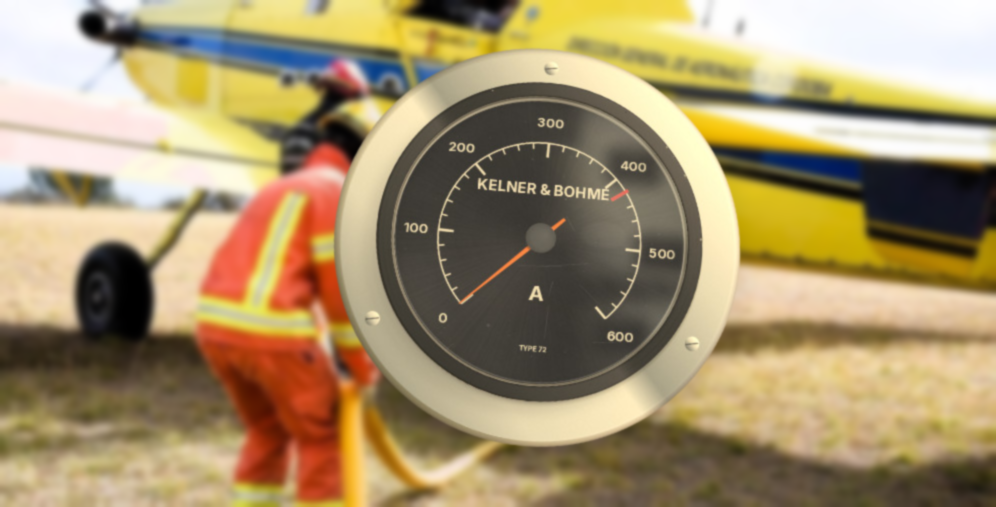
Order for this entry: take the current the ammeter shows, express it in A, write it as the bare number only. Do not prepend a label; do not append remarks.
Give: 0
